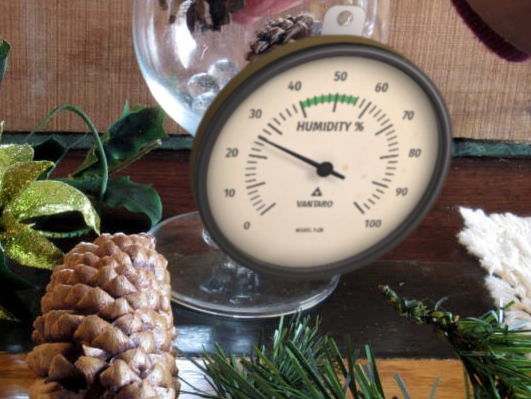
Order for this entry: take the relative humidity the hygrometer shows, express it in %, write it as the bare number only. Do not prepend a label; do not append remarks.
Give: 26
